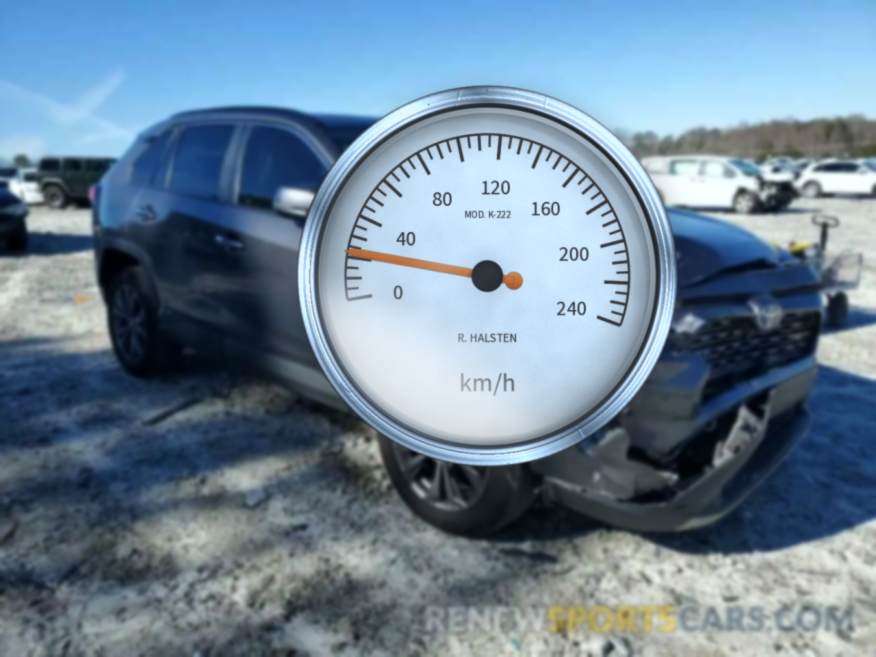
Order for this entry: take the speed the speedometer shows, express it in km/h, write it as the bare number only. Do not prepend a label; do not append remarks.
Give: 22.5
